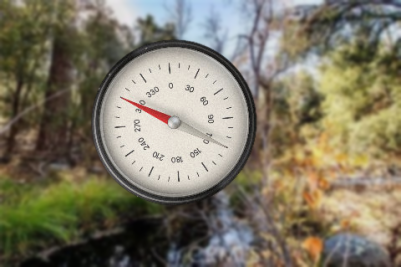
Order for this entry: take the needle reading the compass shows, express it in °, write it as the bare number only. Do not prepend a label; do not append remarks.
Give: 300
